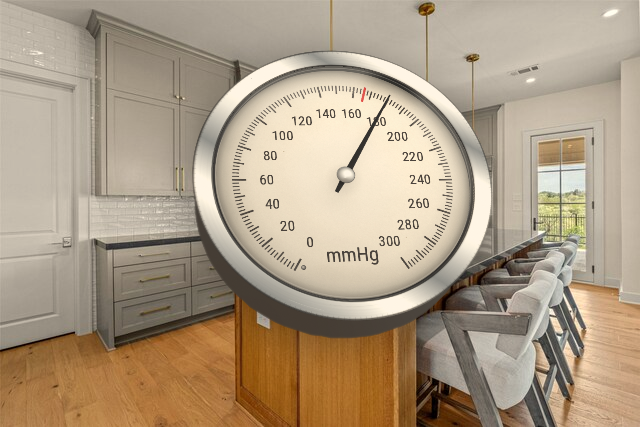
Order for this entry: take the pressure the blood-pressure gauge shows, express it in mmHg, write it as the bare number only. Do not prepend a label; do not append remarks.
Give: 180
